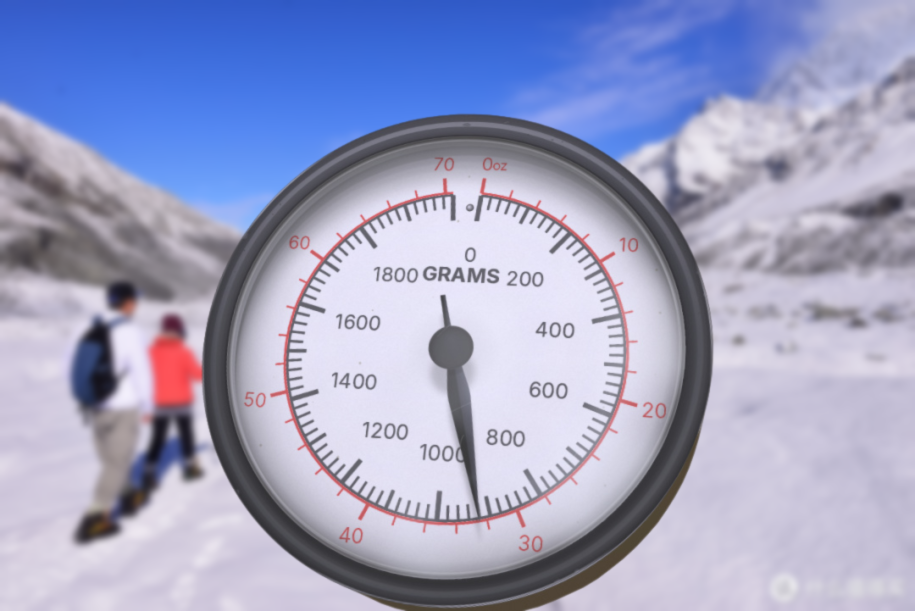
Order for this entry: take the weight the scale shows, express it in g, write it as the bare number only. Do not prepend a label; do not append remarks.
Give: 920
